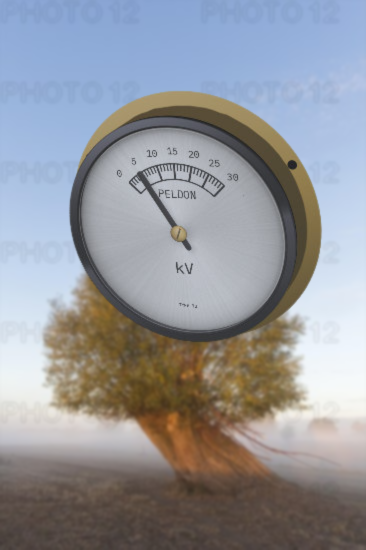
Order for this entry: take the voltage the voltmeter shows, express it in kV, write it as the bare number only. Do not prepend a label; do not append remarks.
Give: 5
